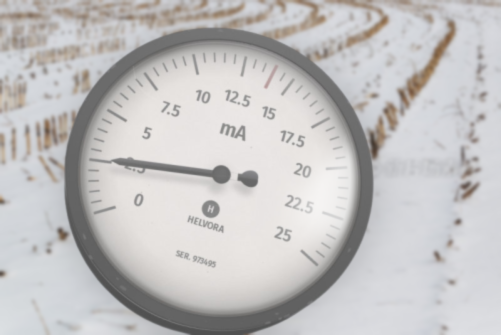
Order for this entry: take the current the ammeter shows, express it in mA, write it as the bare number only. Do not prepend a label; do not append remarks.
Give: 2.5
